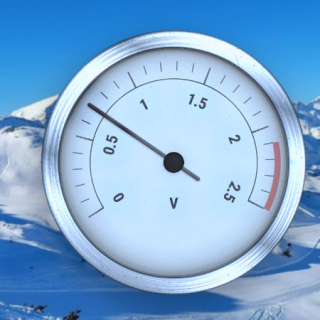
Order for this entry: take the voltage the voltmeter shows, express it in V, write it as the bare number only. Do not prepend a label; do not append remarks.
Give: 0.7
